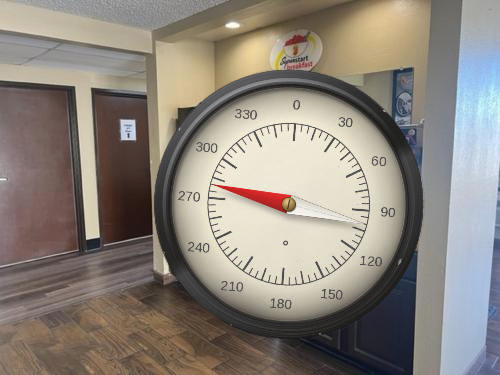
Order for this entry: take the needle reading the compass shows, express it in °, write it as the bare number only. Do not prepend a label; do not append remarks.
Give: 280
